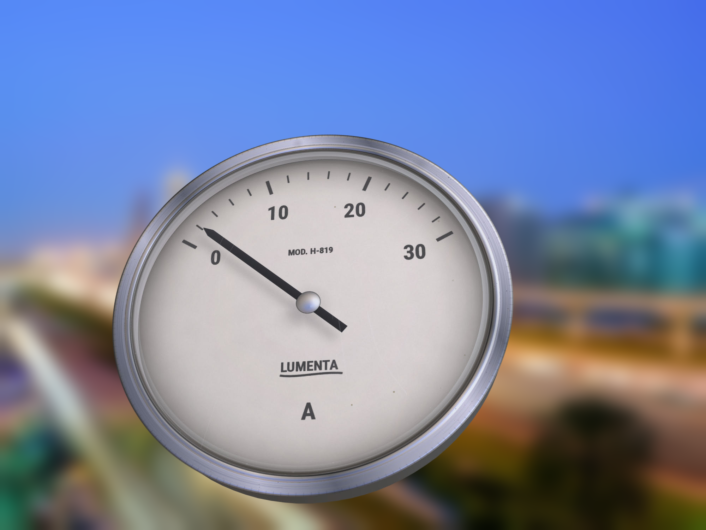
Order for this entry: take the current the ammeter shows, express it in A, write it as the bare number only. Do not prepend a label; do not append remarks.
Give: 2
